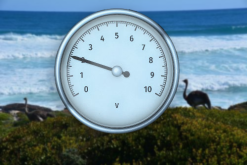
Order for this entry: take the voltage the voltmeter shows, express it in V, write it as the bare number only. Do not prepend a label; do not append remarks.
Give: 2
